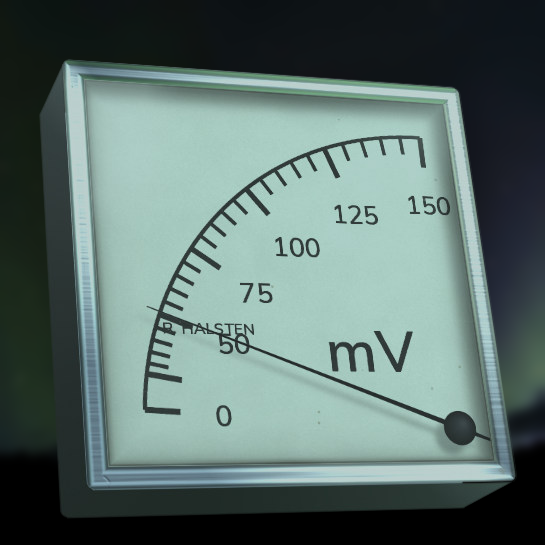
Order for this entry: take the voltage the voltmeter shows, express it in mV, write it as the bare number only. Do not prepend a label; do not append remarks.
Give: 50
